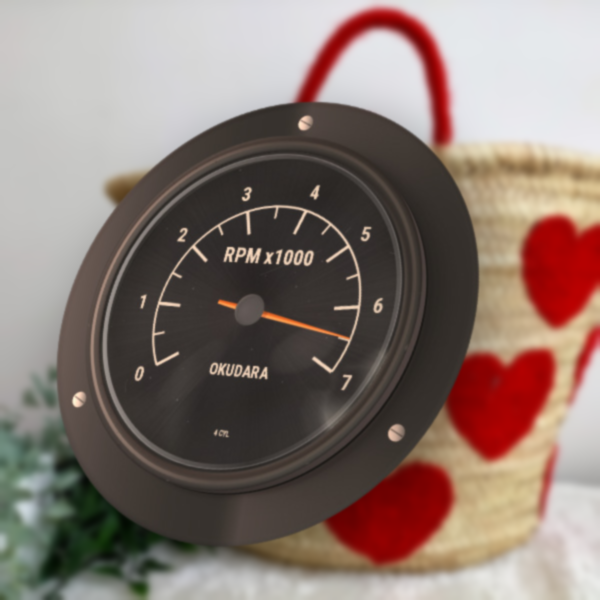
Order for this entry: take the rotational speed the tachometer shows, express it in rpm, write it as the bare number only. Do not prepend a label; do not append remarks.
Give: 6500
